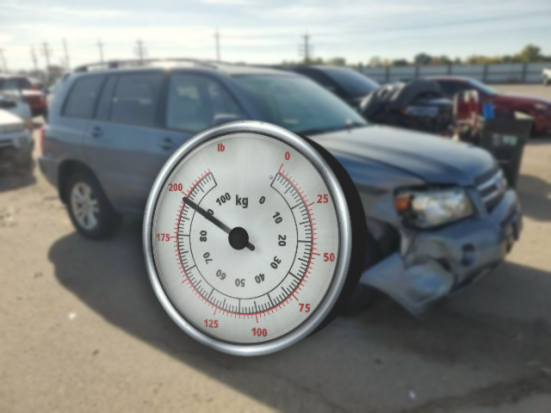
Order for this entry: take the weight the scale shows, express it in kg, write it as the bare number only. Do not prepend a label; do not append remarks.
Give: 90
